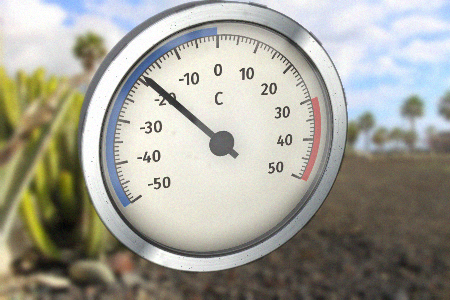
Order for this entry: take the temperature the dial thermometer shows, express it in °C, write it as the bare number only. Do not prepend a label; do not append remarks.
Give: -19
